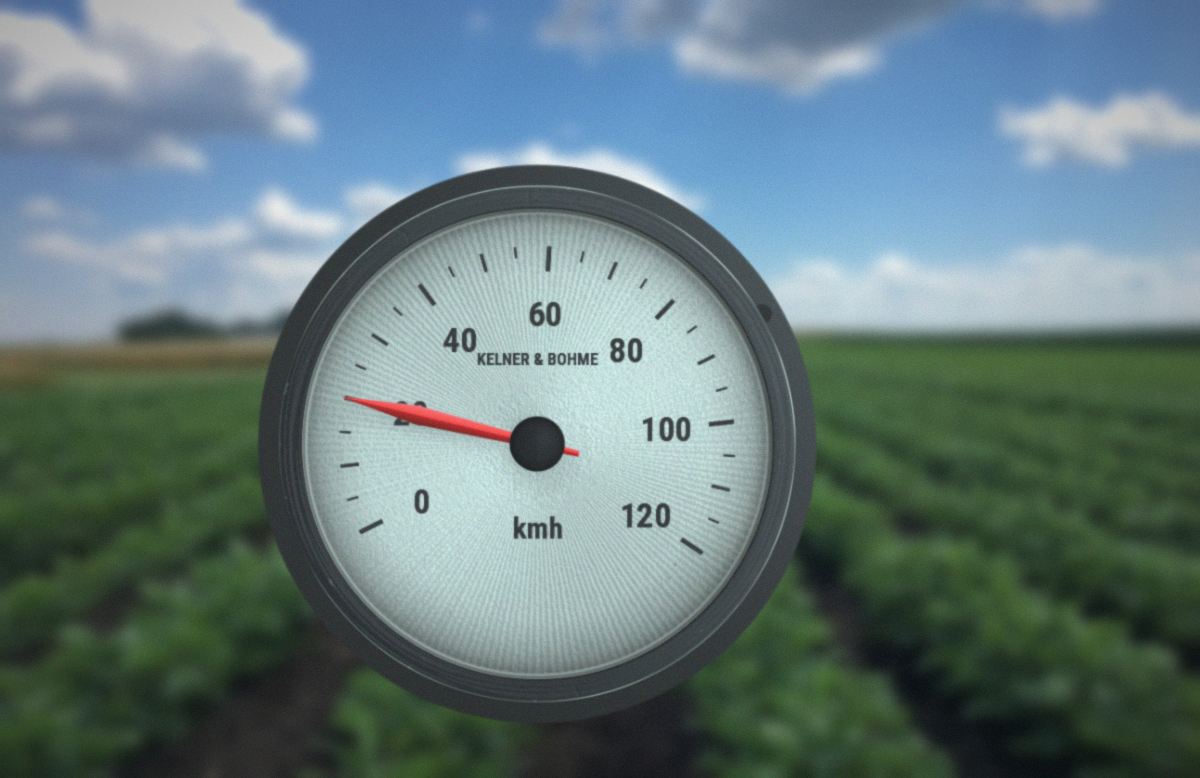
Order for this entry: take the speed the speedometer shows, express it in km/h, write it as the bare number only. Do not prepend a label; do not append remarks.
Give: 20
